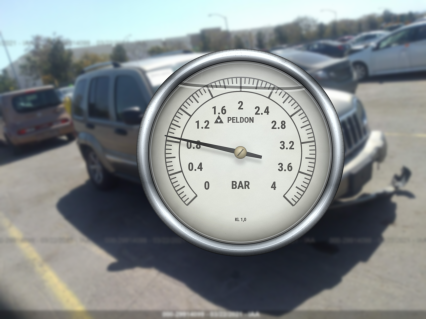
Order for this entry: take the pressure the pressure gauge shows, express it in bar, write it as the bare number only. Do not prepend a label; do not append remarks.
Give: 0.85
